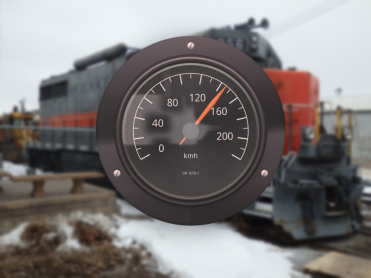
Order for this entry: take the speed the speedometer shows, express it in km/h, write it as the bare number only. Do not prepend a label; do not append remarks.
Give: 145
